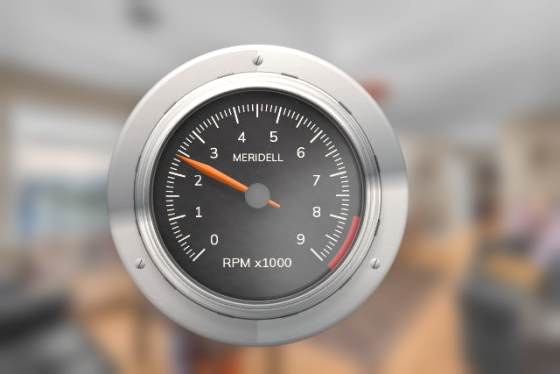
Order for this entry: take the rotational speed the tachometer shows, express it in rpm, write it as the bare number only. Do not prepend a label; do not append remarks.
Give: 2400
